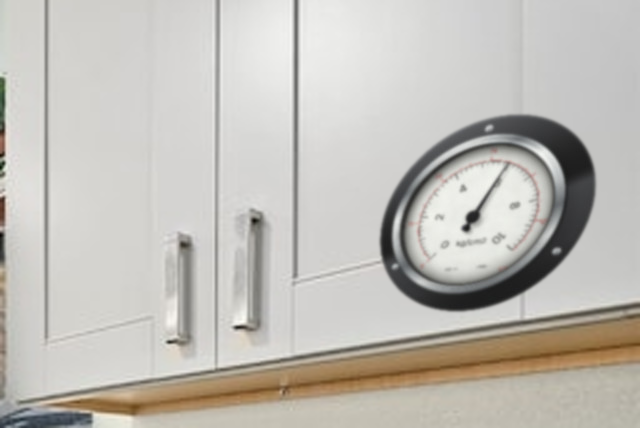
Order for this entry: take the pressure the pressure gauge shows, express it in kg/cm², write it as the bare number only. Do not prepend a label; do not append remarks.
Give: 6
